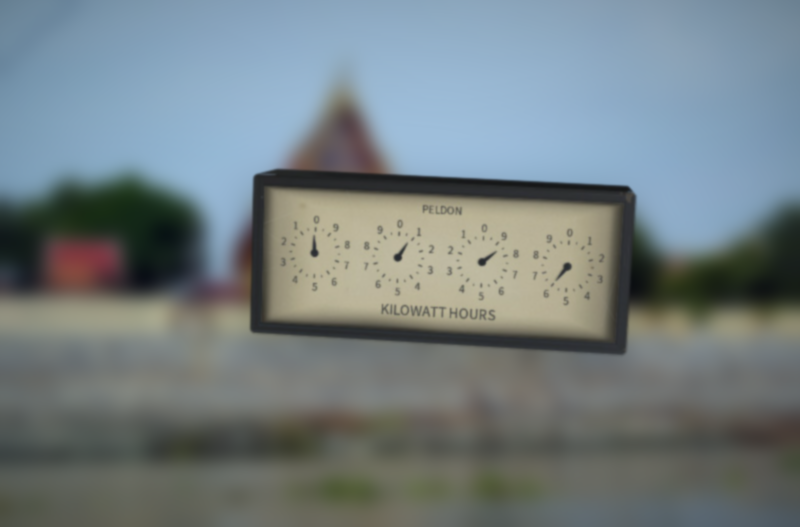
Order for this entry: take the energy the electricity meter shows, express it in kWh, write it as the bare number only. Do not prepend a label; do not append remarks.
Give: 86
